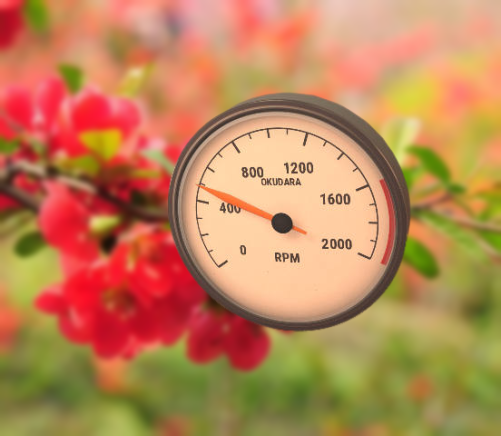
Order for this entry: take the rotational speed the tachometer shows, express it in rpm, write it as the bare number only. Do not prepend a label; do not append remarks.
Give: 500
